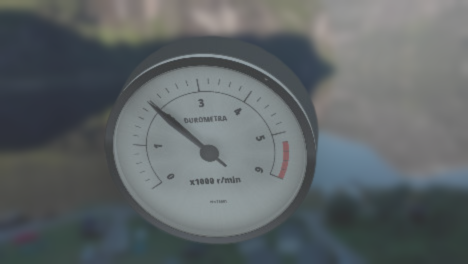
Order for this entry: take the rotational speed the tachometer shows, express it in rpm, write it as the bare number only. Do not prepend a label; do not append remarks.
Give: 2000
